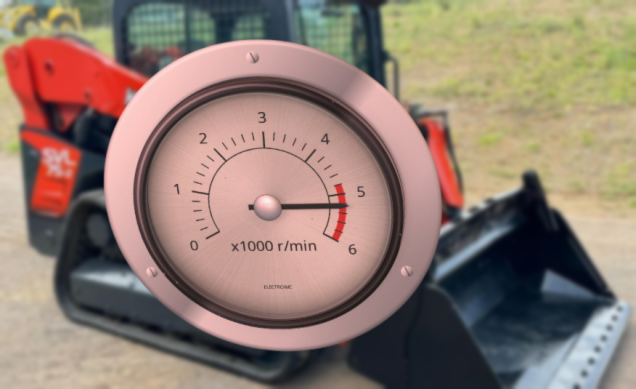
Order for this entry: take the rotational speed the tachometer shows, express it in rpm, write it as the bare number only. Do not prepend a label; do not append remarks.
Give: 5200
